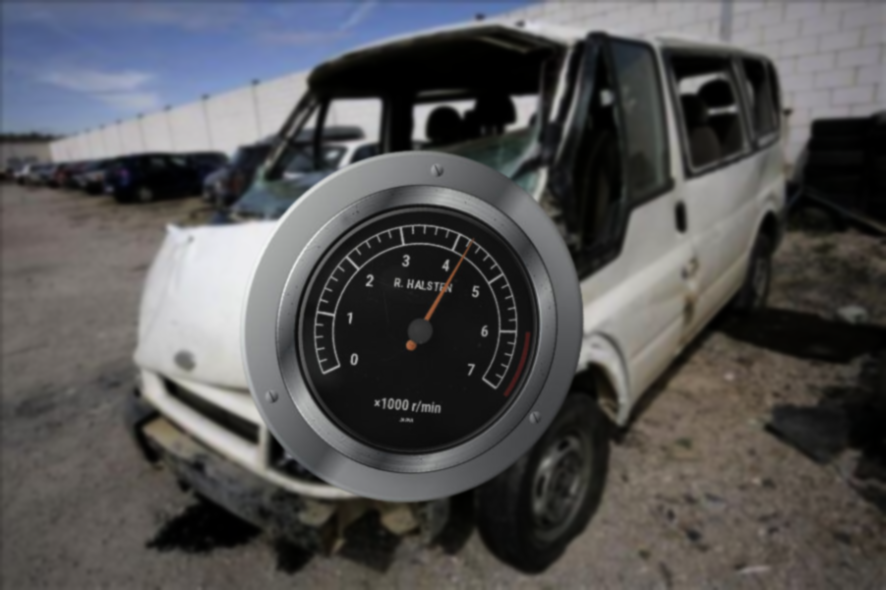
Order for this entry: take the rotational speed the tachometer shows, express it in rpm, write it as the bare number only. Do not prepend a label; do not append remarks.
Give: 4200
